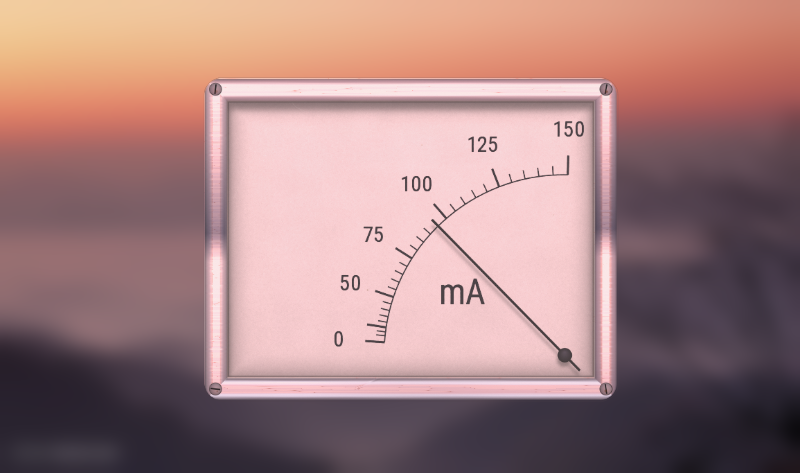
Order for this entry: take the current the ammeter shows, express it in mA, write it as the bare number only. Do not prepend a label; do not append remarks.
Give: 95
